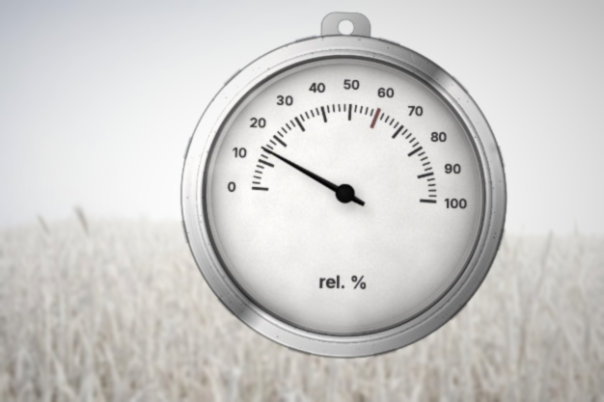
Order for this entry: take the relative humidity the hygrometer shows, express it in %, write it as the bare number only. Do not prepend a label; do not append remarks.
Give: 14
